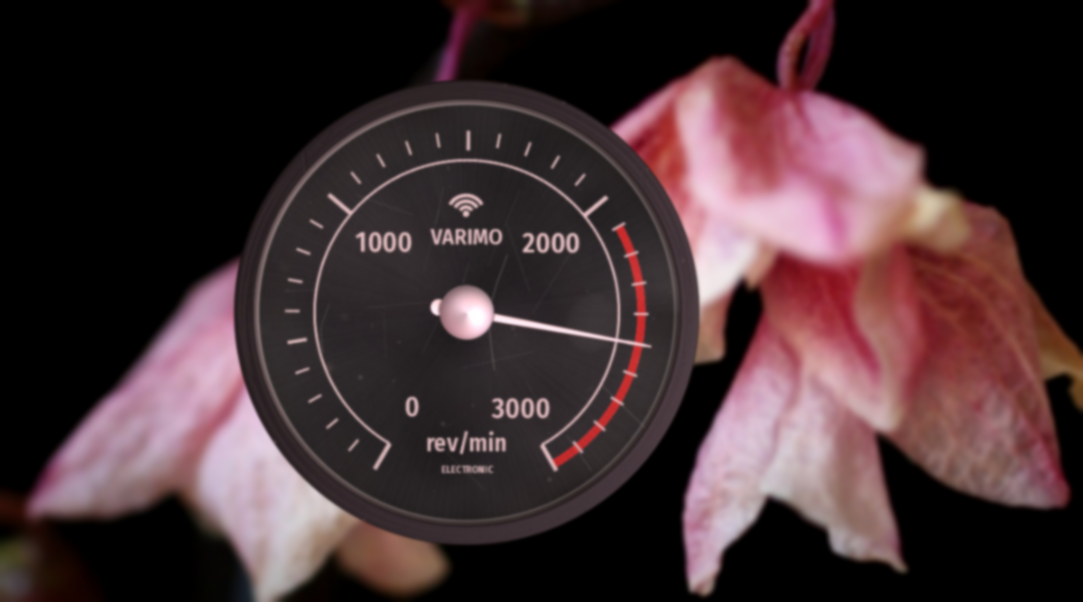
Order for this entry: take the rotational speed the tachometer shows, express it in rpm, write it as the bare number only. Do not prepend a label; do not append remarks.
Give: 2500
